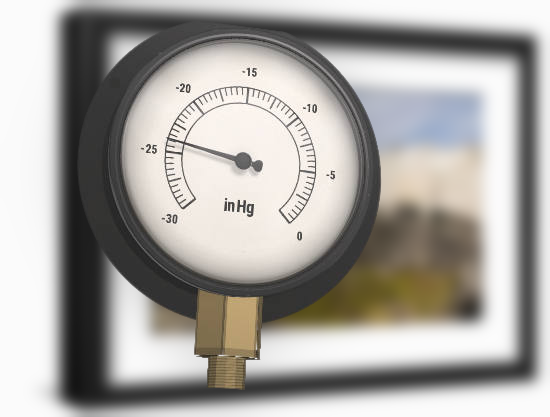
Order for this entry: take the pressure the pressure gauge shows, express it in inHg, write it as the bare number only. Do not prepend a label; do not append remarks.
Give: -24
